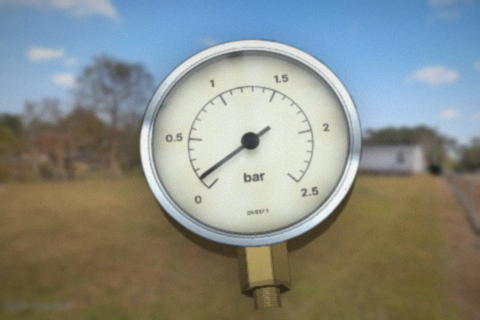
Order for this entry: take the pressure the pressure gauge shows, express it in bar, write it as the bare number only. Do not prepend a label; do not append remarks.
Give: 0.1
